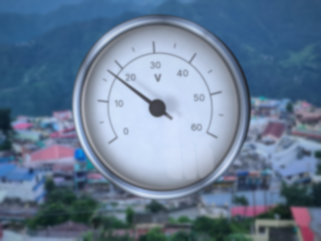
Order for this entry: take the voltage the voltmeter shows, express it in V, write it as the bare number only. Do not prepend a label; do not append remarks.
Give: 17.5
